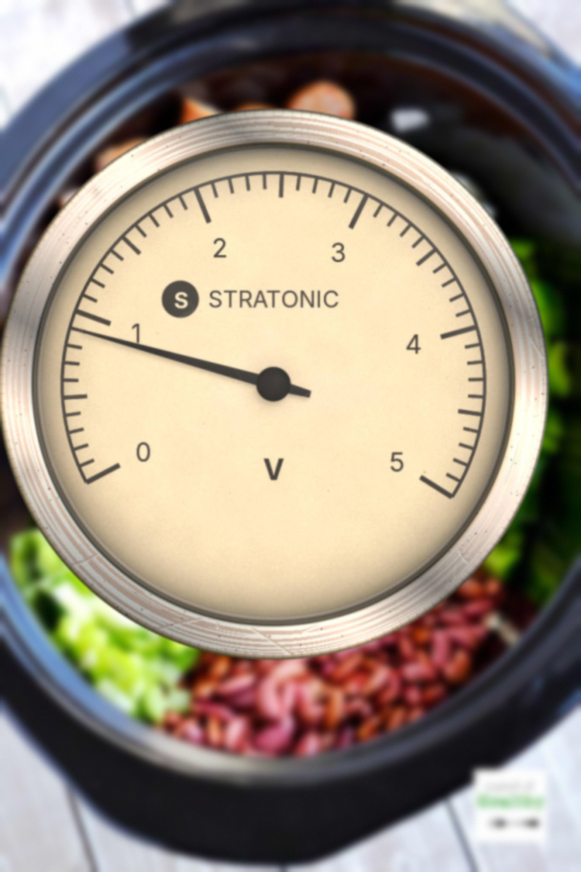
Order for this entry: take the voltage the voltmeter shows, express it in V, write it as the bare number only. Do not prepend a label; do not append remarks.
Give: 0.9
